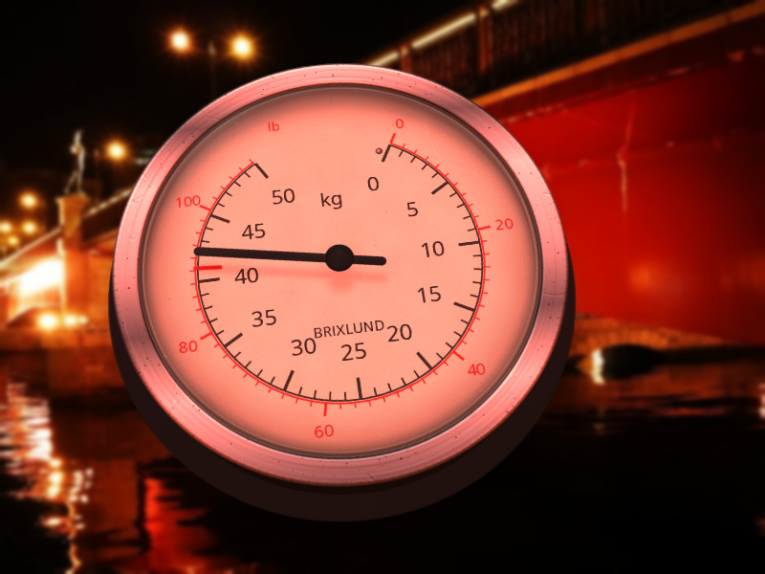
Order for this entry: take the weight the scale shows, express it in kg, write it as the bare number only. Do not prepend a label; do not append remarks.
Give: 42
